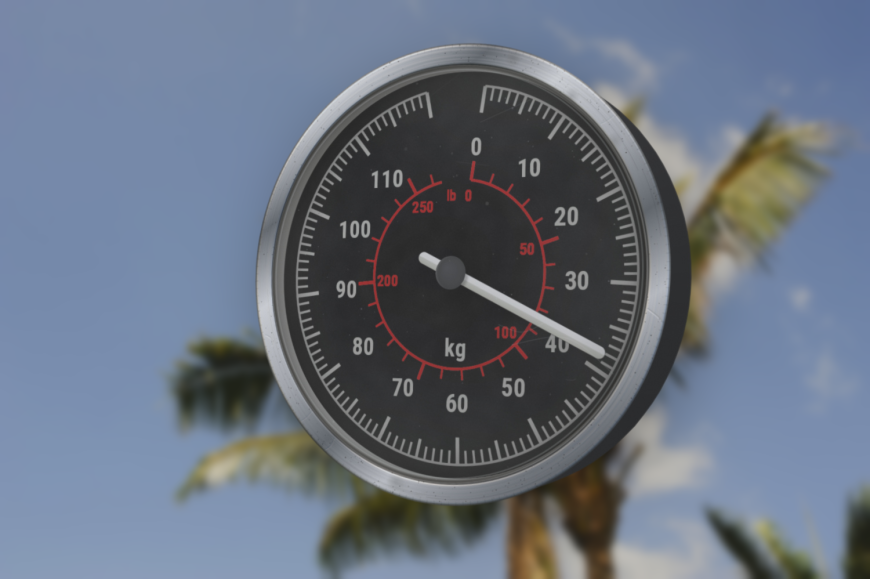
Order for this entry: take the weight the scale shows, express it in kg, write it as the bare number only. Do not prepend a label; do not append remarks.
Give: 38
